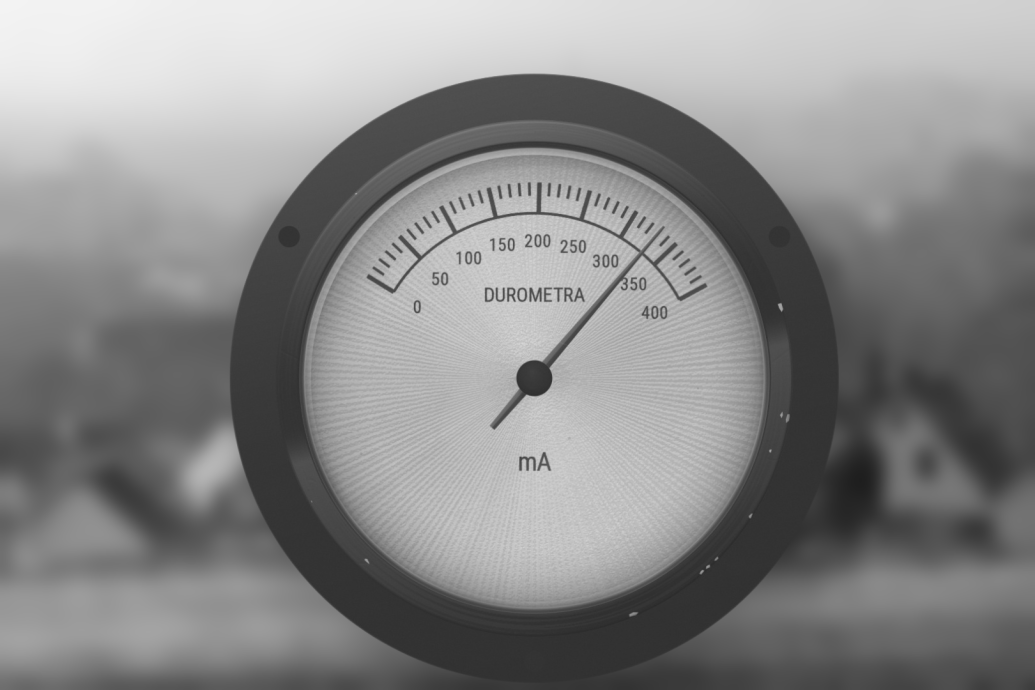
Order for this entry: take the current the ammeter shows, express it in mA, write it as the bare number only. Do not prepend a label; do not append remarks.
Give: 330
